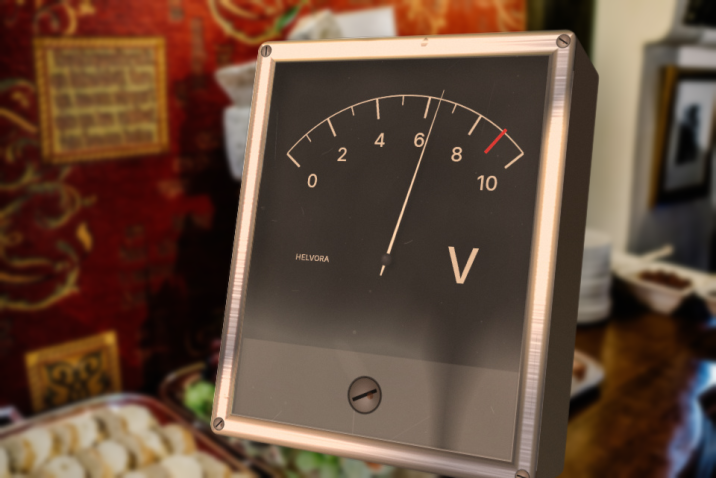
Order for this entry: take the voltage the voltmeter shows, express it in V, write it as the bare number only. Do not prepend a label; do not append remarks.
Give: 6.5
